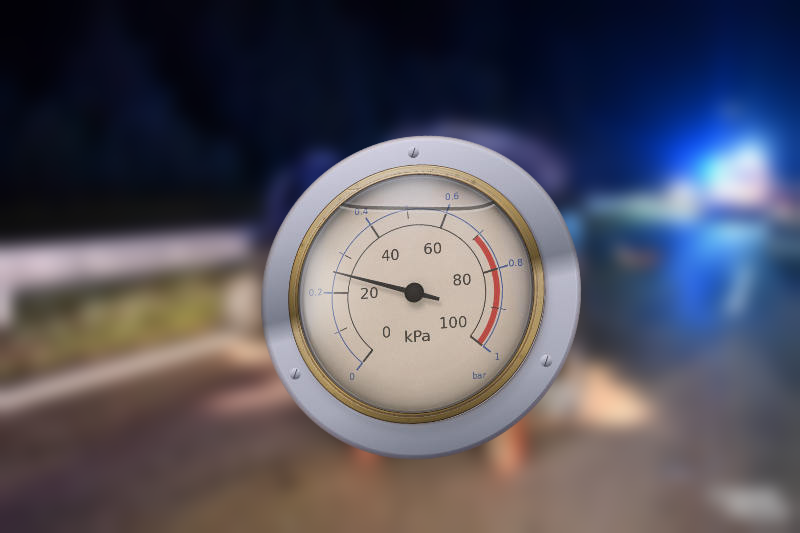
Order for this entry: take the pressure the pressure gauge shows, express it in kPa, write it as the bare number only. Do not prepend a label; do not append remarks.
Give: 25
